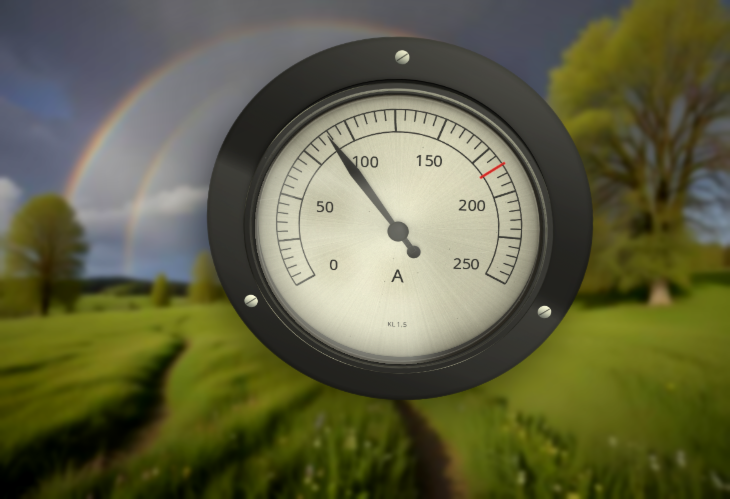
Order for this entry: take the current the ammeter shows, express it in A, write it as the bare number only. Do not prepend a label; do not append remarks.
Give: 90
